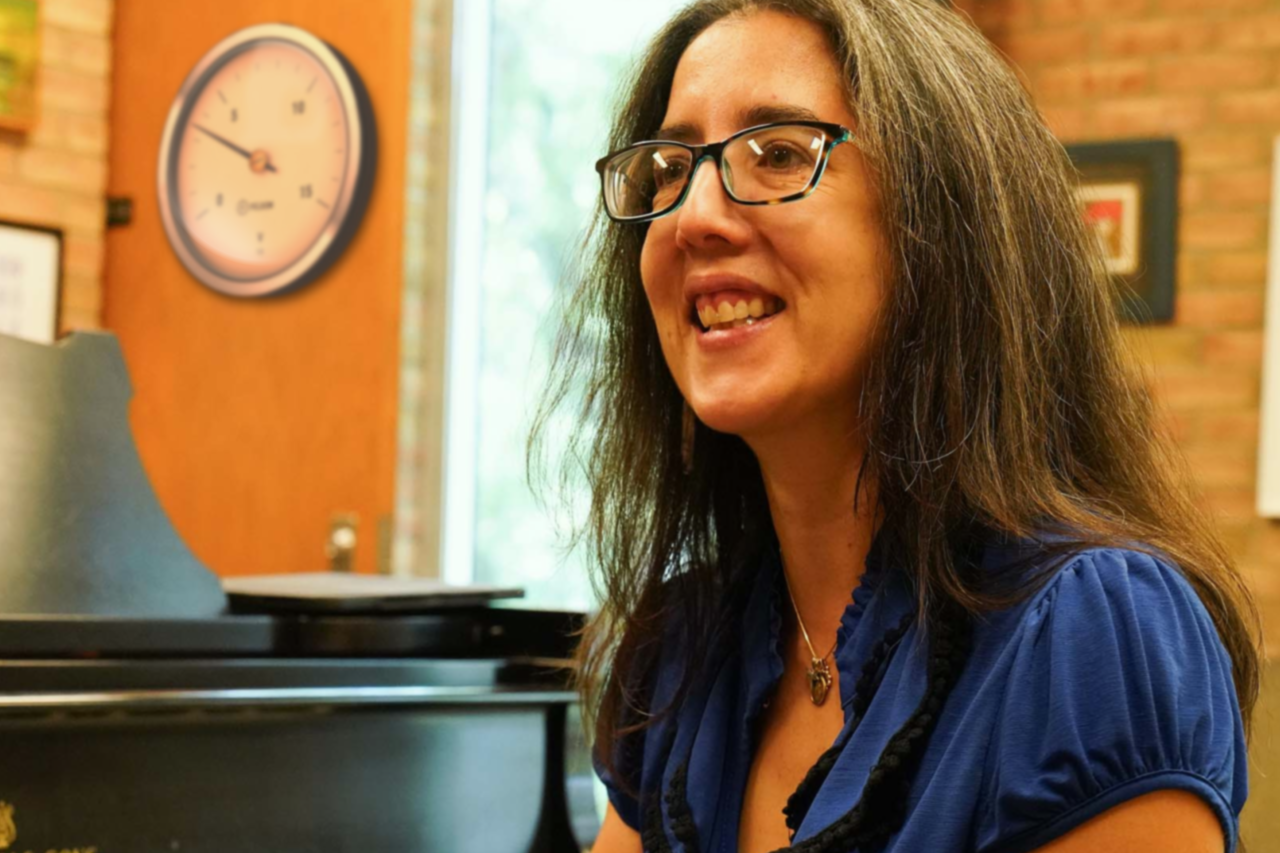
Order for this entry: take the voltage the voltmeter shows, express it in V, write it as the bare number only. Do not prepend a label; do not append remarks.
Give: 3.5
